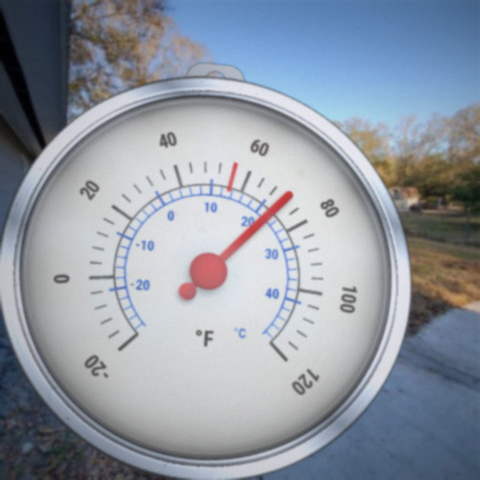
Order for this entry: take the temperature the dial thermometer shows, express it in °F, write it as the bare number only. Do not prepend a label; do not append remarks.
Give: 72
